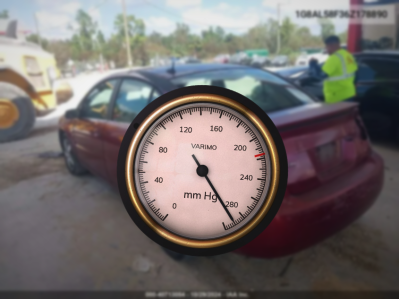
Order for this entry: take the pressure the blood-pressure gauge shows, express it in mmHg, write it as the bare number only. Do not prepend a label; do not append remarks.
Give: 290
